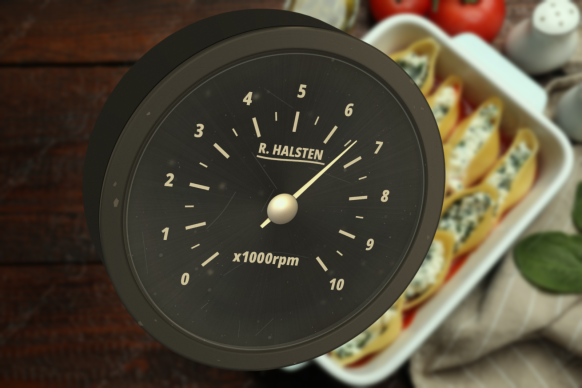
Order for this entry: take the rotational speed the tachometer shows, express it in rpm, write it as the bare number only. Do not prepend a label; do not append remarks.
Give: 6500
